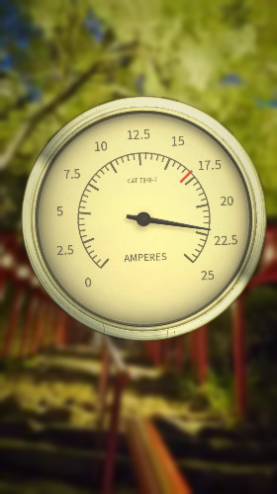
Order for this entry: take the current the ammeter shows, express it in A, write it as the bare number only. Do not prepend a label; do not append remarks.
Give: 22
